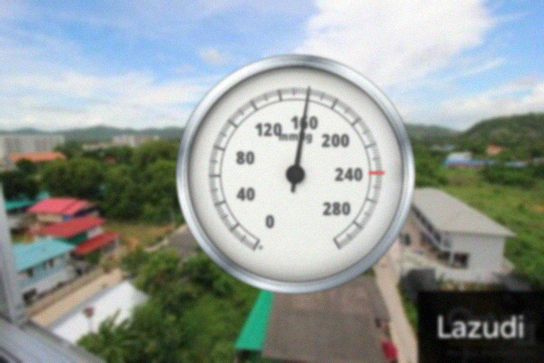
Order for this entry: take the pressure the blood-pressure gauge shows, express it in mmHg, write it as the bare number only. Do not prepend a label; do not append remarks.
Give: 160
